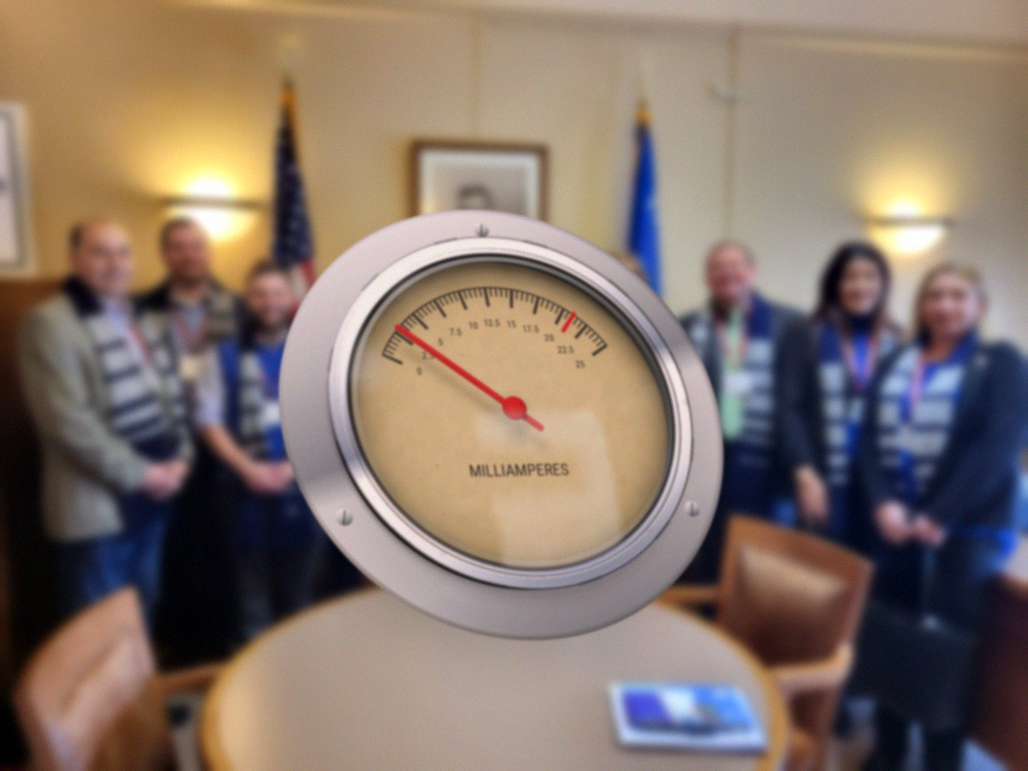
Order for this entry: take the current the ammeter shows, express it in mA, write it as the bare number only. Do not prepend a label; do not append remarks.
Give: 2.5
